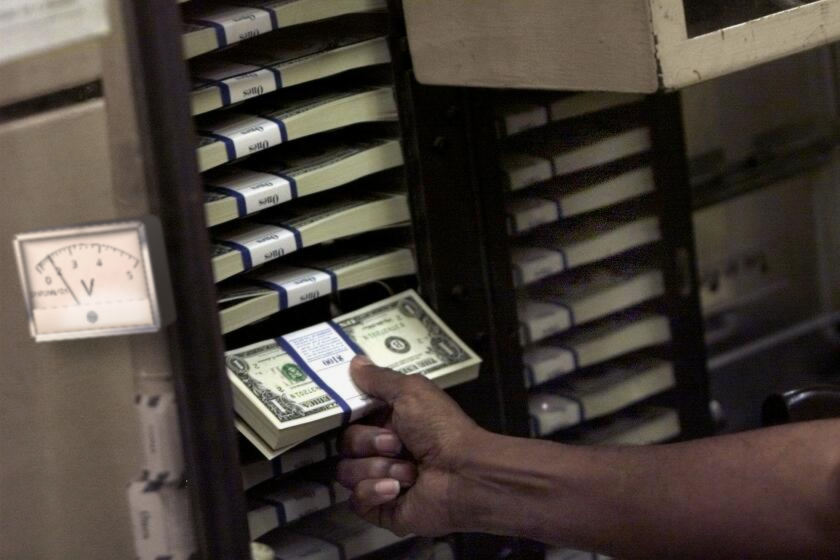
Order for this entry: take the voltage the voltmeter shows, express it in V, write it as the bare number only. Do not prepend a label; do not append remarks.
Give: 2
